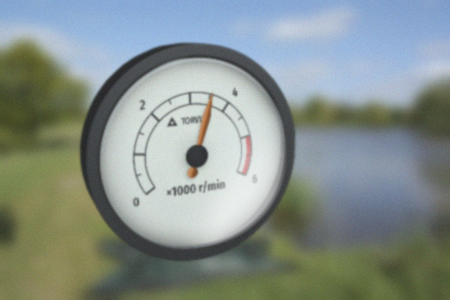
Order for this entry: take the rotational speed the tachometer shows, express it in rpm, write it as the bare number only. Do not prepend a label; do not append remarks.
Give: 3500
